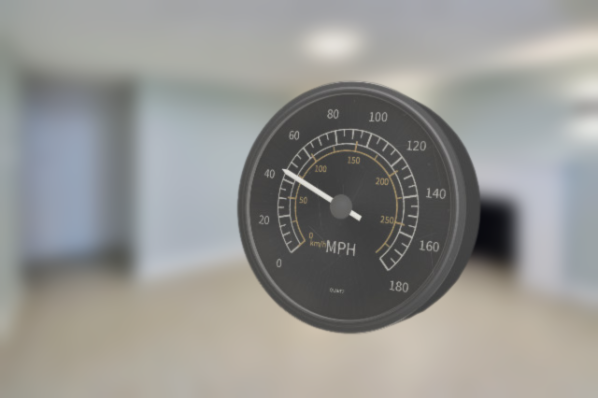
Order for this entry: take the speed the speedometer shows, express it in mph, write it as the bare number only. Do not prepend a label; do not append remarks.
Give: 45
